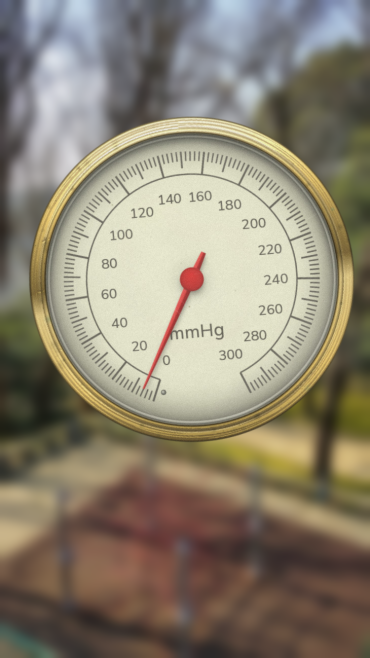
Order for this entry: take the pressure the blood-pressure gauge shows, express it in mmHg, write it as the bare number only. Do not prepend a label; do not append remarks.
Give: 6
